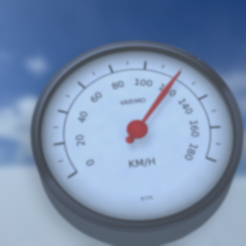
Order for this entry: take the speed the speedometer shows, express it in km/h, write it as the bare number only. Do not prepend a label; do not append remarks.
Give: 120
